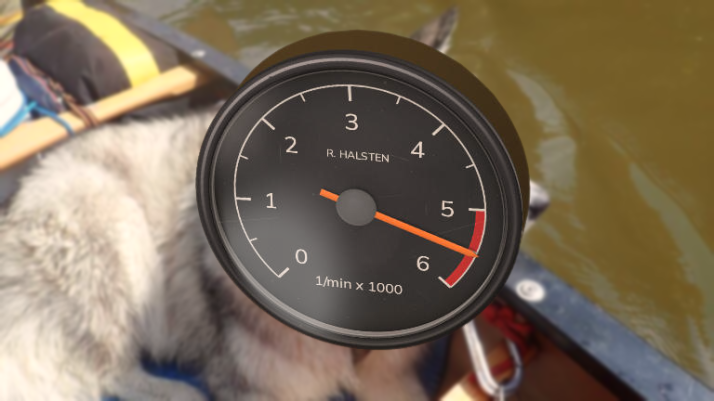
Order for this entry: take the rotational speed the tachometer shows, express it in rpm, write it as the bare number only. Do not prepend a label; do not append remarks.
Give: 5500
